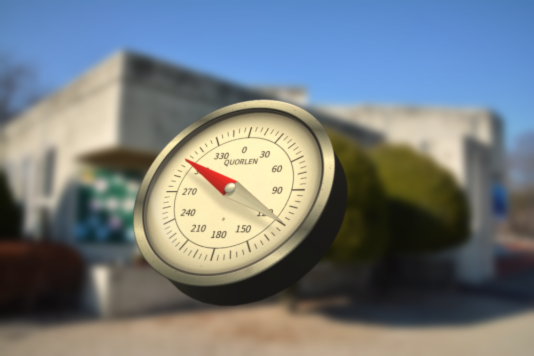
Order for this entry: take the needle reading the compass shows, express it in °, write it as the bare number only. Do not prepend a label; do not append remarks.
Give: 300
